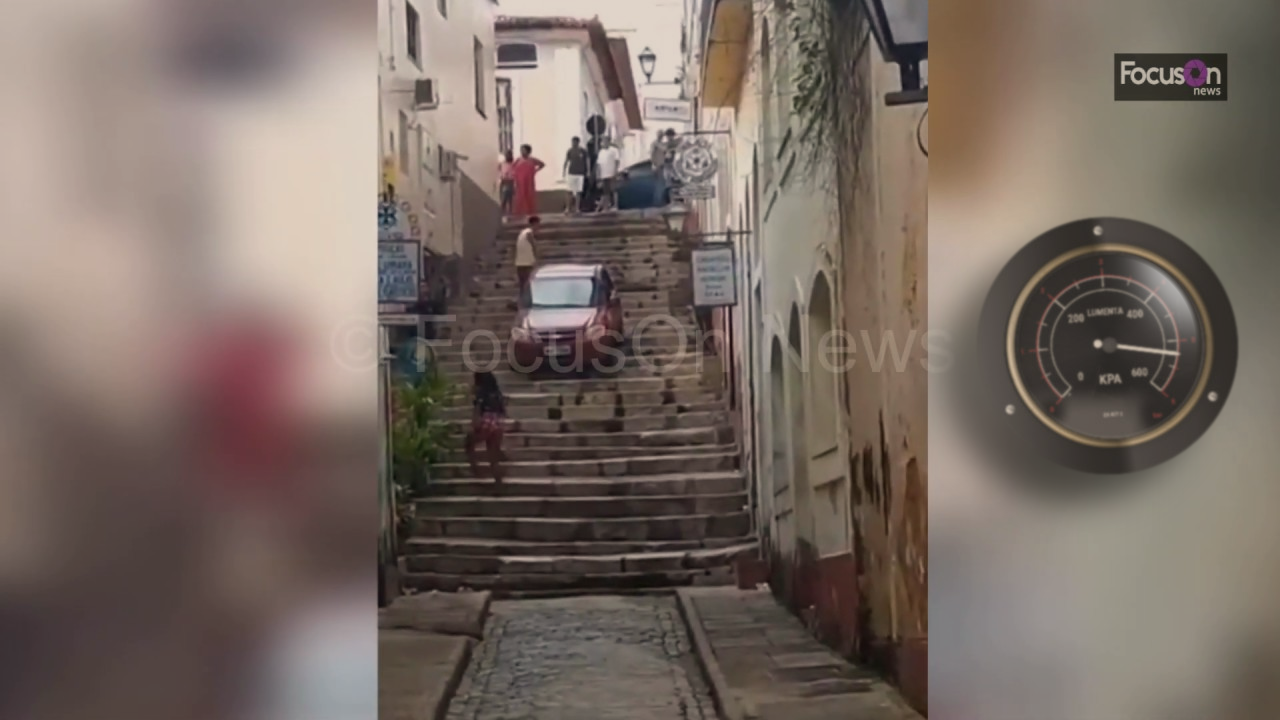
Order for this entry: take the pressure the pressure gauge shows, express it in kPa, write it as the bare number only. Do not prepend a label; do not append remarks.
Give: 525
